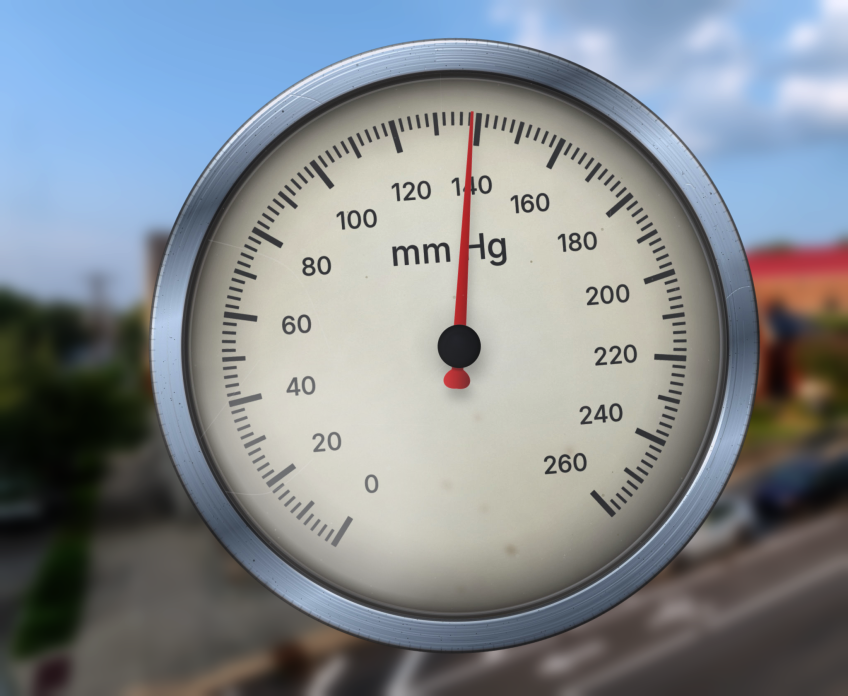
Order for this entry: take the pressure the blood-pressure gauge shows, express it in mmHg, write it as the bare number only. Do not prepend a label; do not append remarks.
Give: 138
